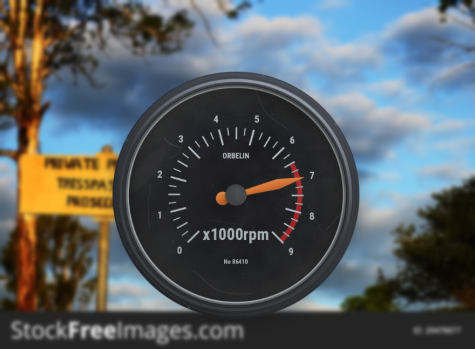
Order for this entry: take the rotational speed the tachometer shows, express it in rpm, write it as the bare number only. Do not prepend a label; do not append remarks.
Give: 7000
